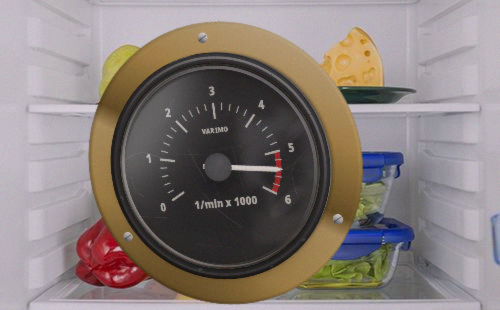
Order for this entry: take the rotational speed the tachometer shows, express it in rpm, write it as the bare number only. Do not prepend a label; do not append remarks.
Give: 5400
